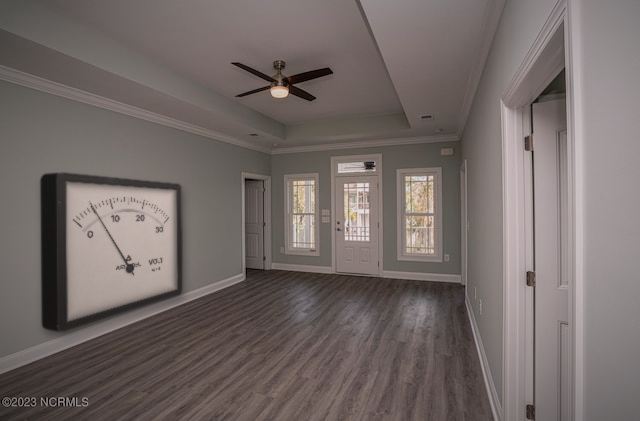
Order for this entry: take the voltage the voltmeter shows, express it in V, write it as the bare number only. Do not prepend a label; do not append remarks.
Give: 5
